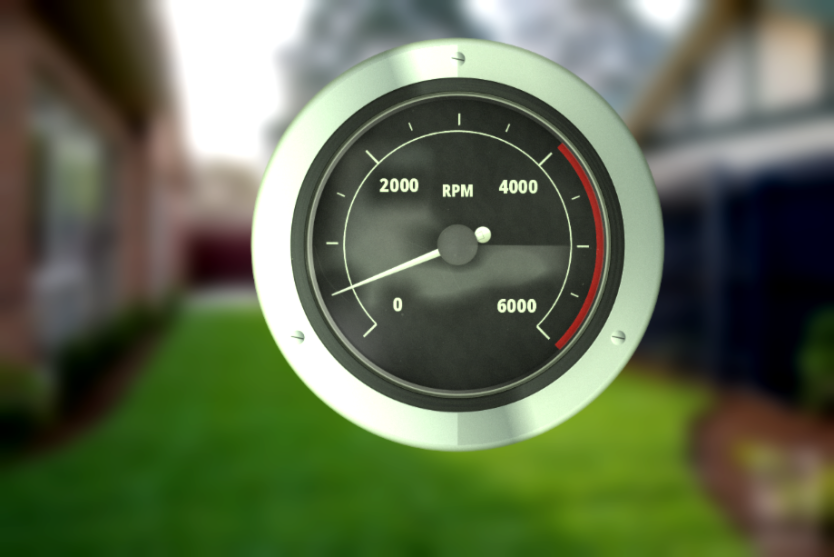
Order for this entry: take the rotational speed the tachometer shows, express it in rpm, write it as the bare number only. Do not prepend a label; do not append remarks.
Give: 500
